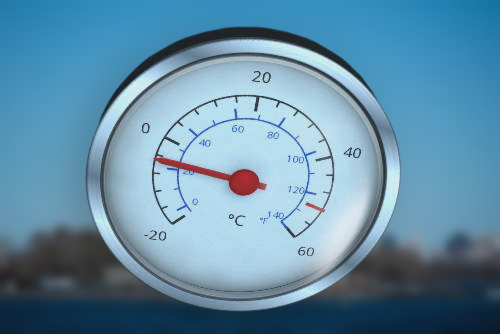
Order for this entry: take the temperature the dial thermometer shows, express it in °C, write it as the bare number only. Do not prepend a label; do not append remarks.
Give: -4
